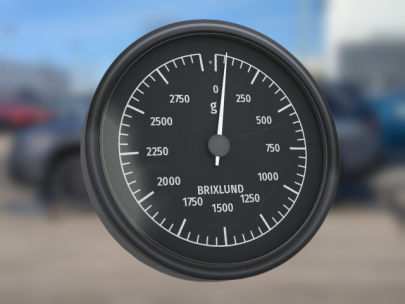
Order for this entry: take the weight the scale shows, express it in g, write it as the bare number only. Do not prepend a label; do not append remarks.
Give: 50
